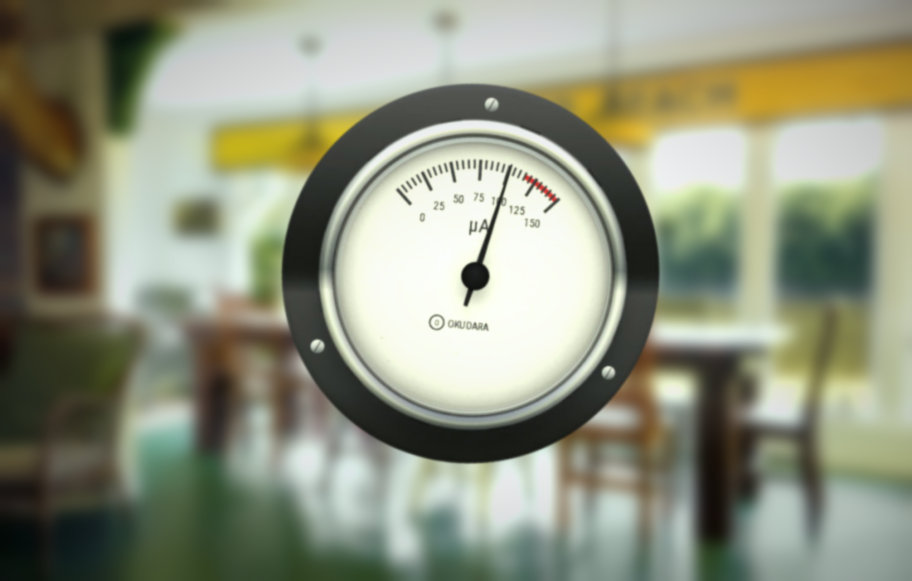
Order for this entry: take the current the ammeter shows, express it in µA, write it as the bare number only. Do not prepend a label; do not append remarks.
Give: 100
